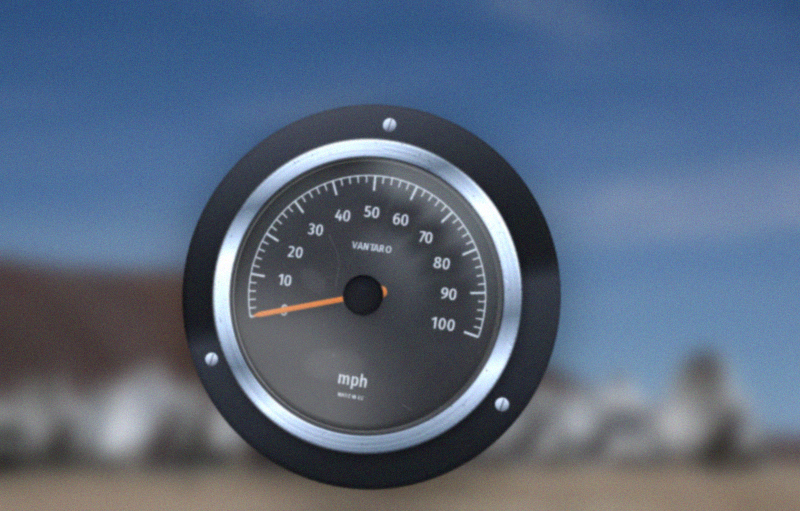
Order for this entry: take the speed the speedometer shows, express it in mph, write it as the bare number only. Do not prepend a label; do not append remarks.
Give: 0
